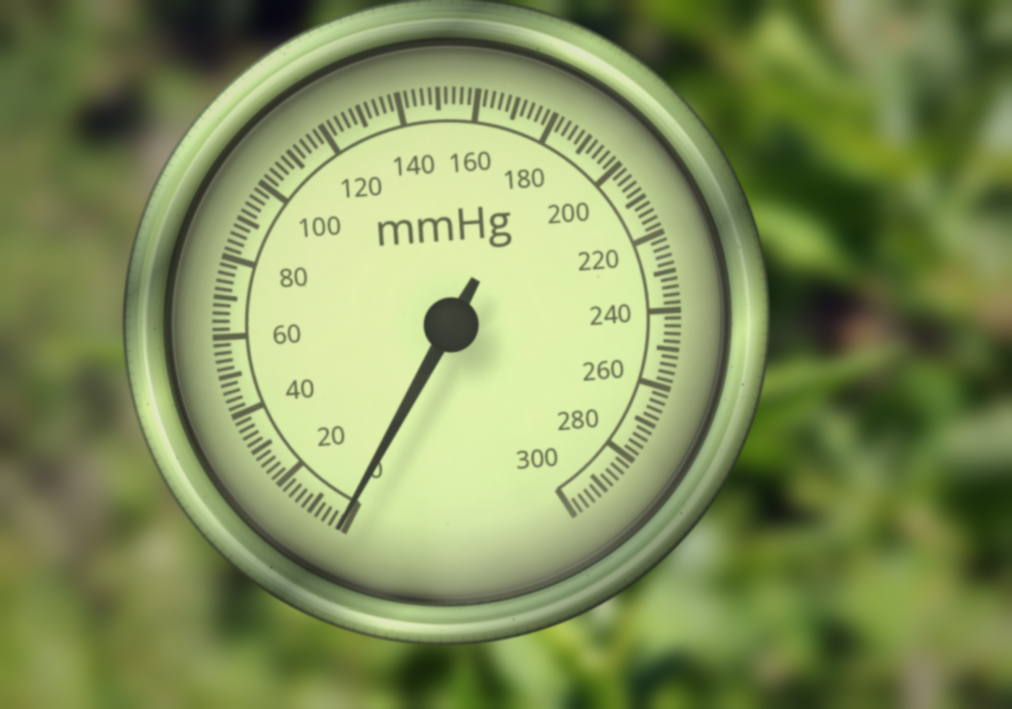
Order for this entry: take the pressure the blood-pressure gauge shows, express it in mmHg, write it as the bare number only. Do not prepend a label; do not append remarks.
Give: 2
